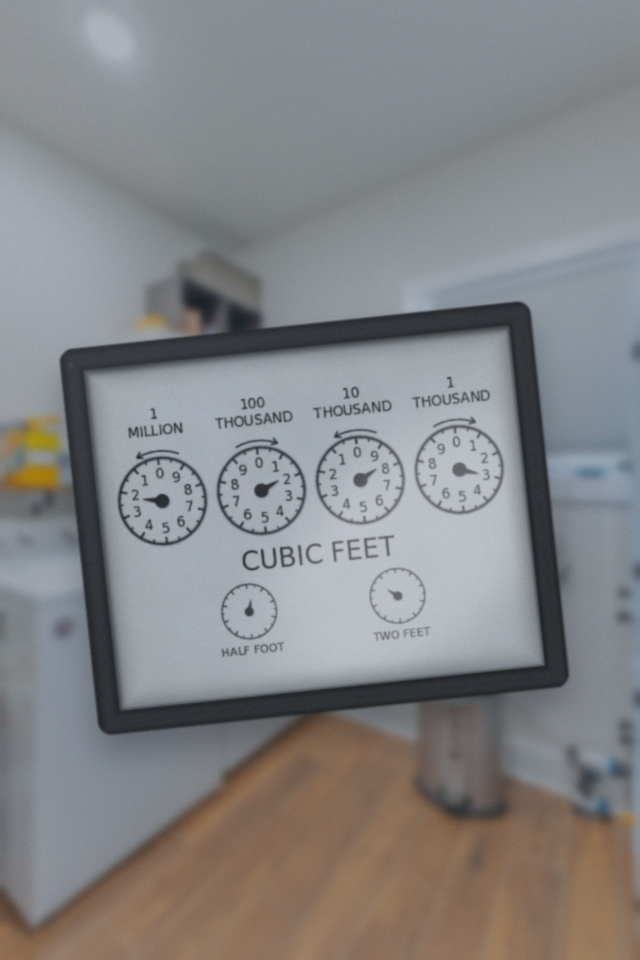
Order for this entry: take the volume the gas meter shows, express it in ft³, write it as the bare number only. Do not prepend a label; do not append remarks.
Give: 218300
